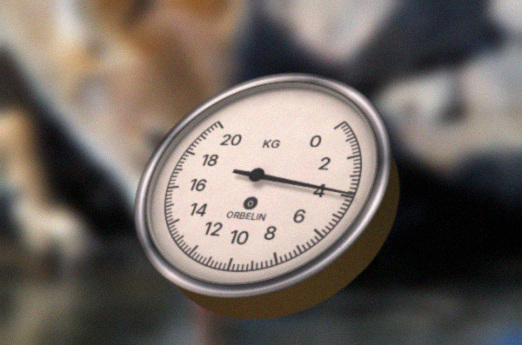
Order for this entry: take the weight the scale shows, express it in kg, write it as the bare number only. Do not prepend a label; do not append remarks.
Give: 4
